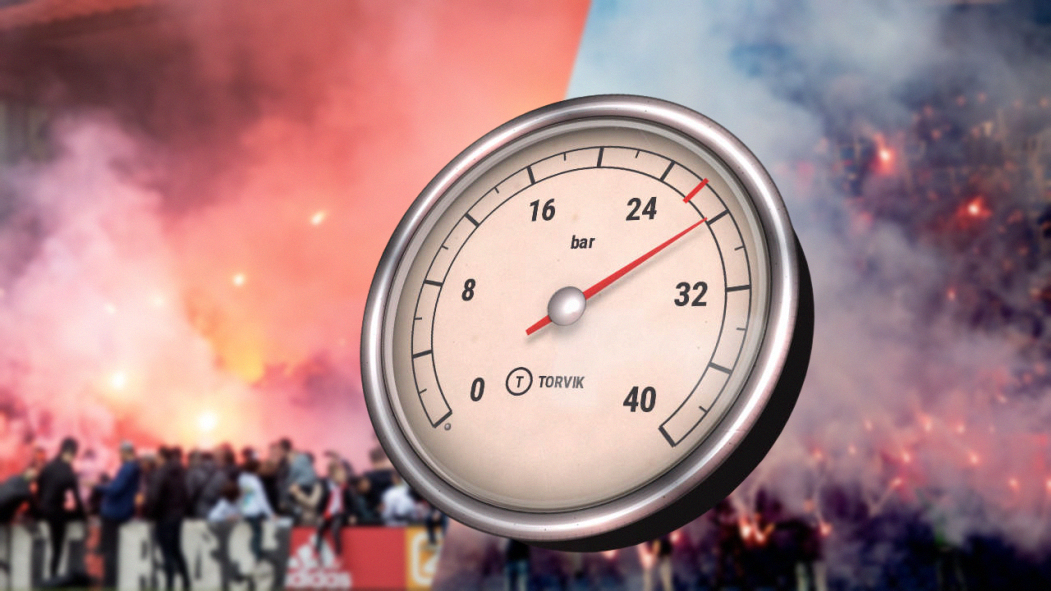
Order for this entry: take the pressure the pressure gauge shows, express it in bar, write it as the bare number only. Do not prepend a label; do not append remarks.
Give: 28
